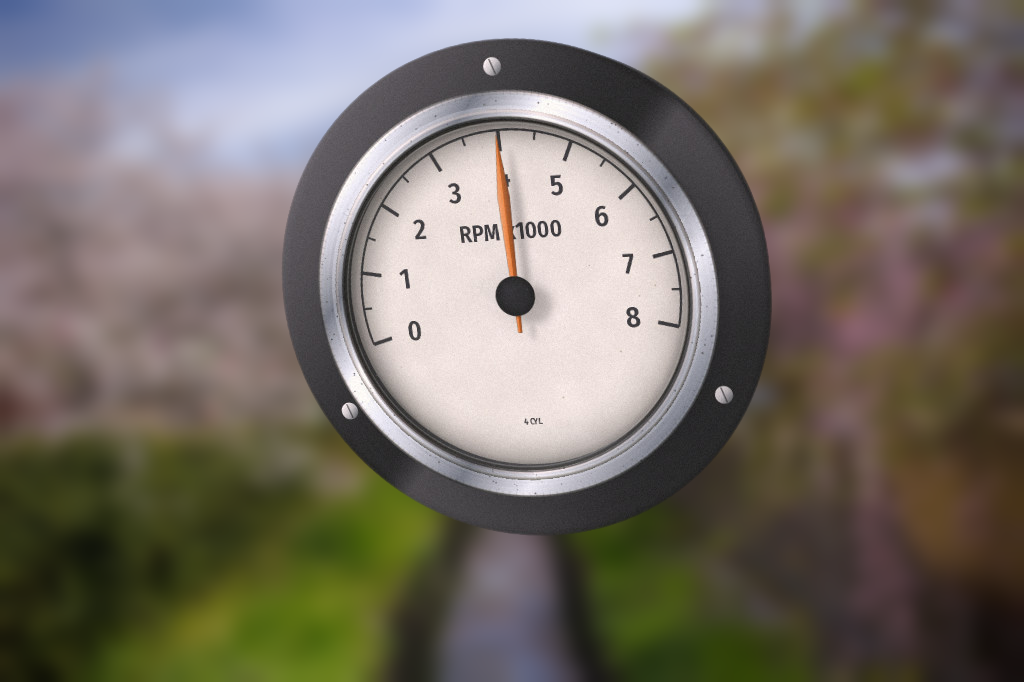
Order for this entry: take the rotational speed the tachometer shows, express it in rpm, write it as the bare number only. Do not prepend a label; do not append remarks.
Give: 4000
